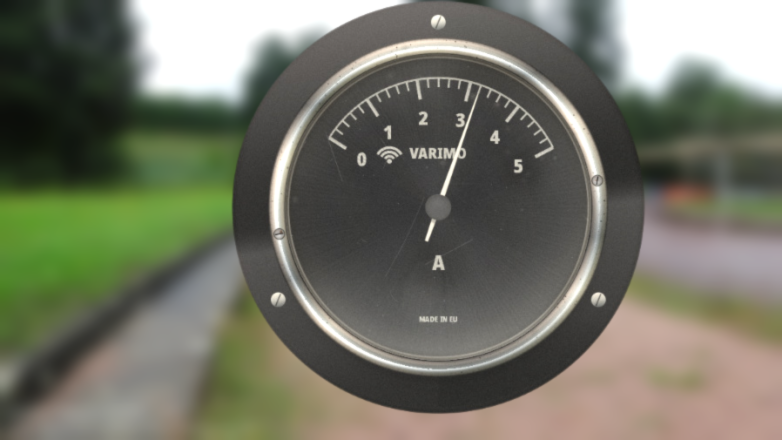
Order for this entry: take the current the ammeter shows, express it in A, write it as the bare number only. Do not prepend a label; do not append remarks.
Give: 3.2
